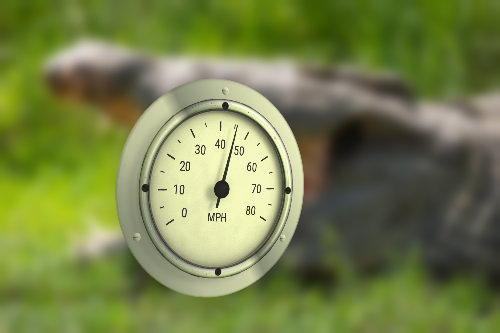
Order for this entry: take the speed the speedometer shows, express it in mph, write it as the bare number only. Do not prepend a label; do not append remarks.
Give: 45
